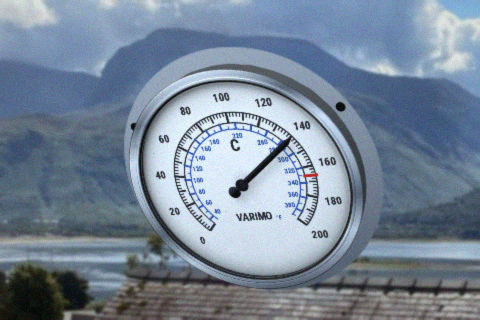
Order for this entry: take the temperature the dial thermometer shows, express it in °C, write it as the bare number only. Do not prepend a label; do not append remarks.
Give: 140
